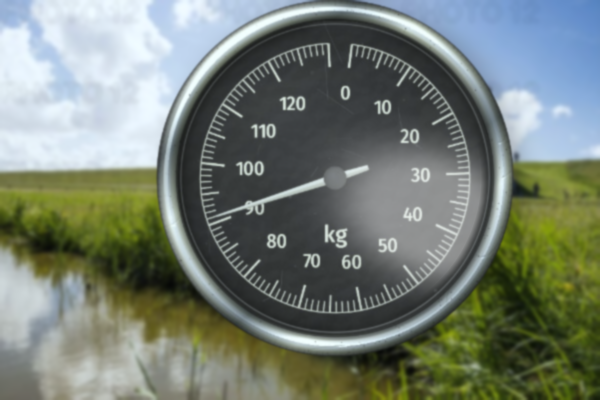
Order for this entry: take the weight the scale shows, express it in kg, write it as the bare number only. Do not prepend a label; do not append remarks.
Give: 91
